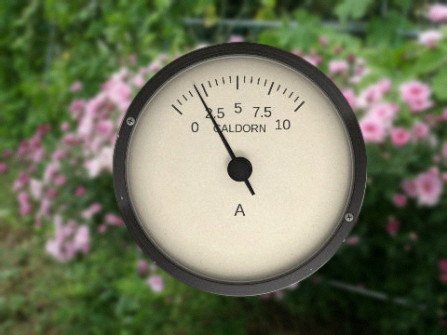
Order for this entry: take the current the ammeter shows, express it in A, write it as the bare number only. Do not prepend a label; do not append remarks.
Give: 2
